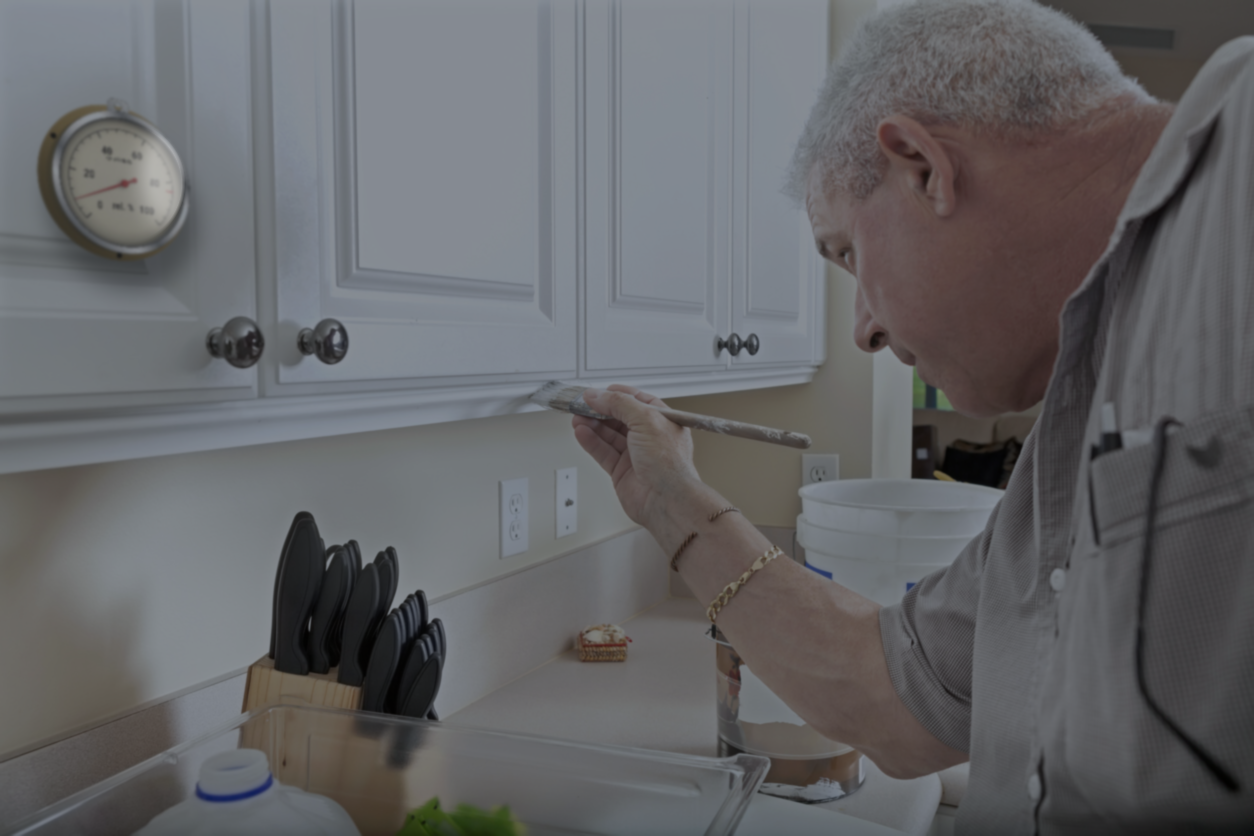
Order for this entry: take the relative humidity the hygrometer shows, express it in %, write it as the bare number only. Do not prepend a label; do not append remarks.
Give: 8
